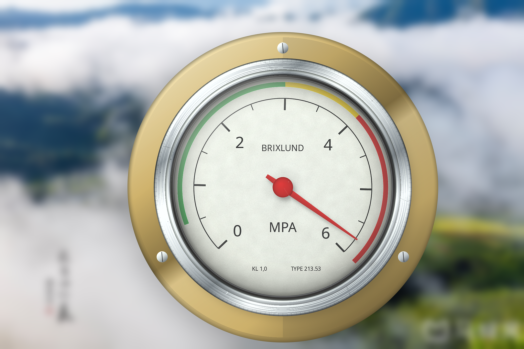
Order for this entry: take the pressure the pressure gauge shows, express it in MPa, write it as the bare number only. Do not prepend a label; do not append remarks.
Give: 5.75
